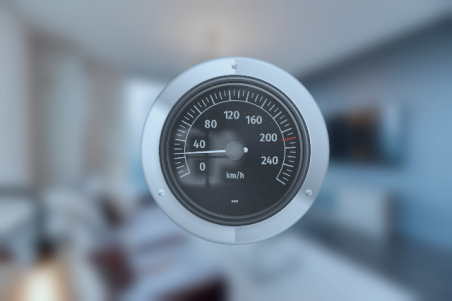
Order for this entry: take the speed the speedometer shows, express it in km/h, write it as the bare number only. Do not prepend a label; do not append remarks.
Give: 25
